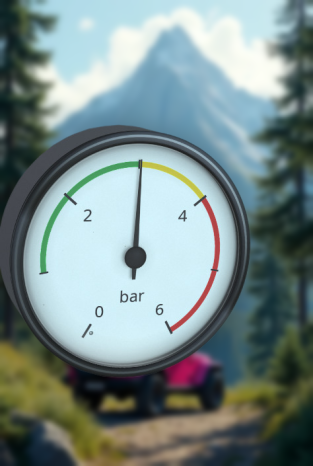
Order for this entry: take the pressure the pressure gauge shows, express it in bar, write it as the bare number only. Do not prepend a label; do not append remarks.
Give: 3
